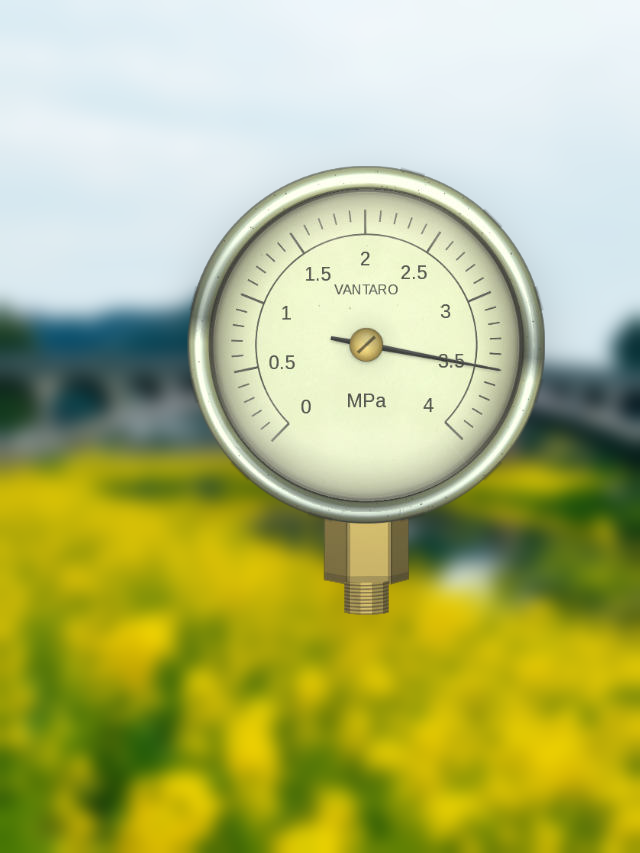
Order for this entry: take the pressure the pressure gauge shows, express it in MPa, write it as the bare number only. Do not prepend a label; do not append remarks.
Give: 3.5
